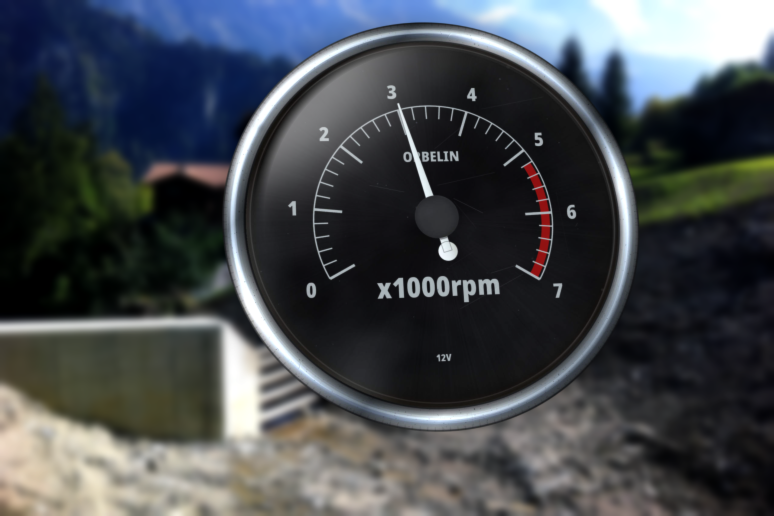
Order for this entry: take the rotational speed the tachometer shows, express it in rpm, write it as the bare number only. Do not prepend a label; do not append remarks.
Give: 3000
